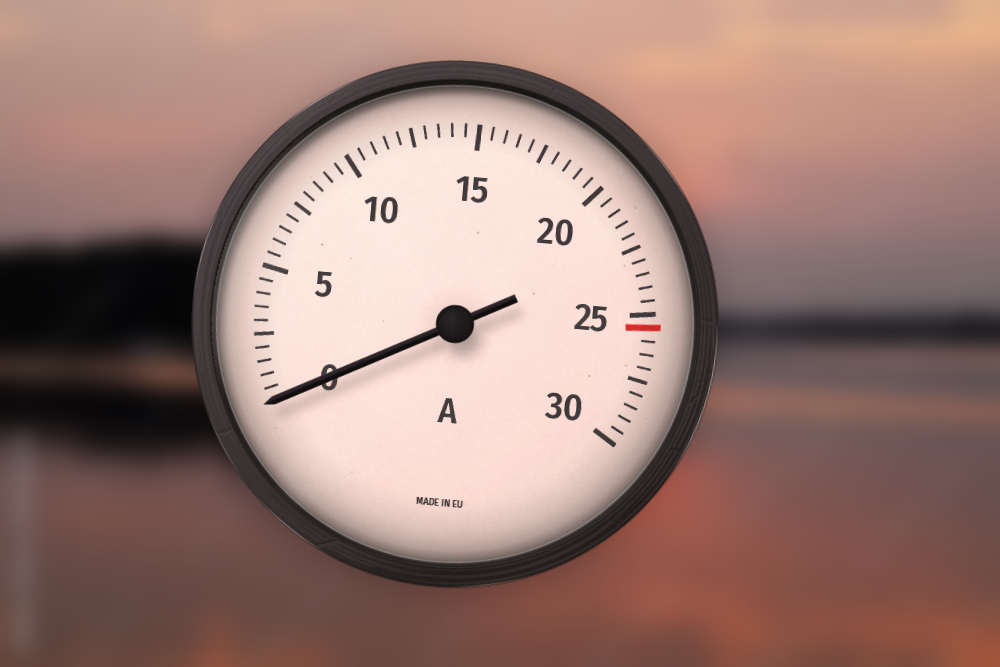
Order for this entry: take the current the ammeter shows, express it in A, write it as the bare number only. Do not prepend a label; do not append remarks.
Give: 0
